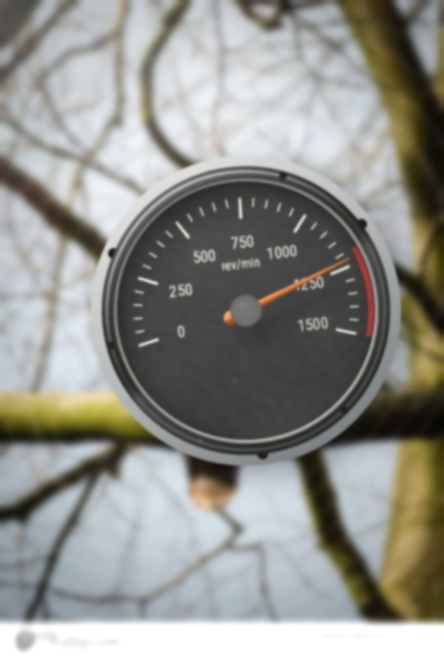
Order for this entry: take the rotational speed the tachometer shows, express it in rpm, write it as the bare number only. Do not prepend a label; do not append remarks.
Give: 1225
